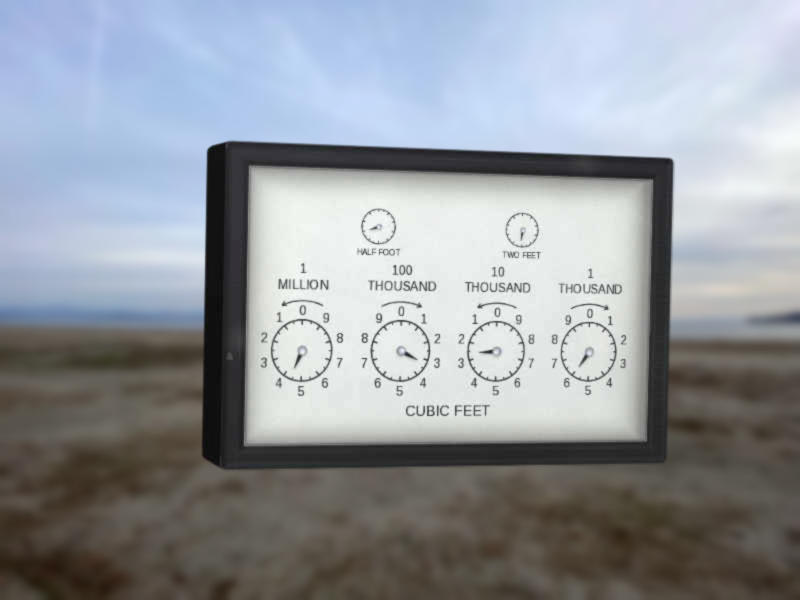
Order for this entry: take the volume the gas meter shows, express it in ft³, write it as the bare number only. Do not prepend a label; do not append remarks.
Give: 432600
